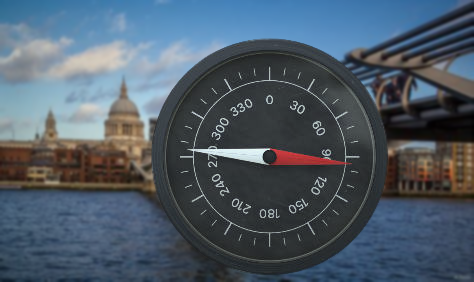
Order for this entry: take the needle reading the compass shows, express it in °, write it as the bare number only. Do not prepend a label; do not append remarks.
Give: 95
